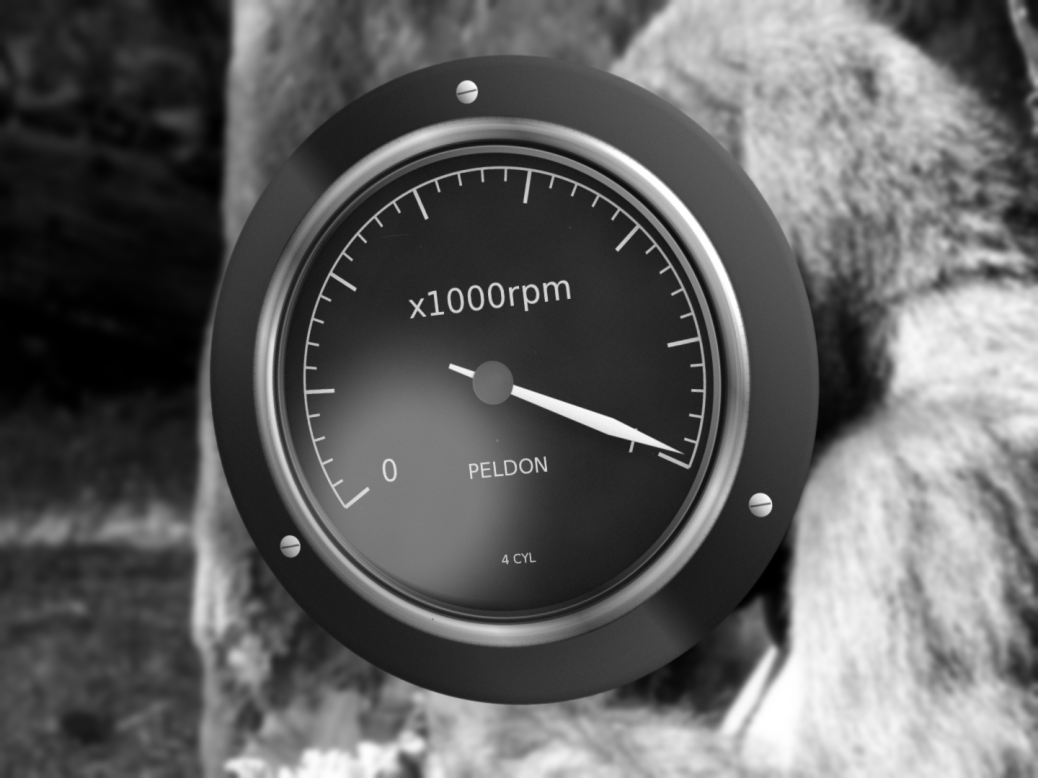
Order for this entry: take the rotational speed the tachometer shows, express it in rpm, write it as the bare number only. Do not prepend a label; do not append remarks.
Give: 6900
